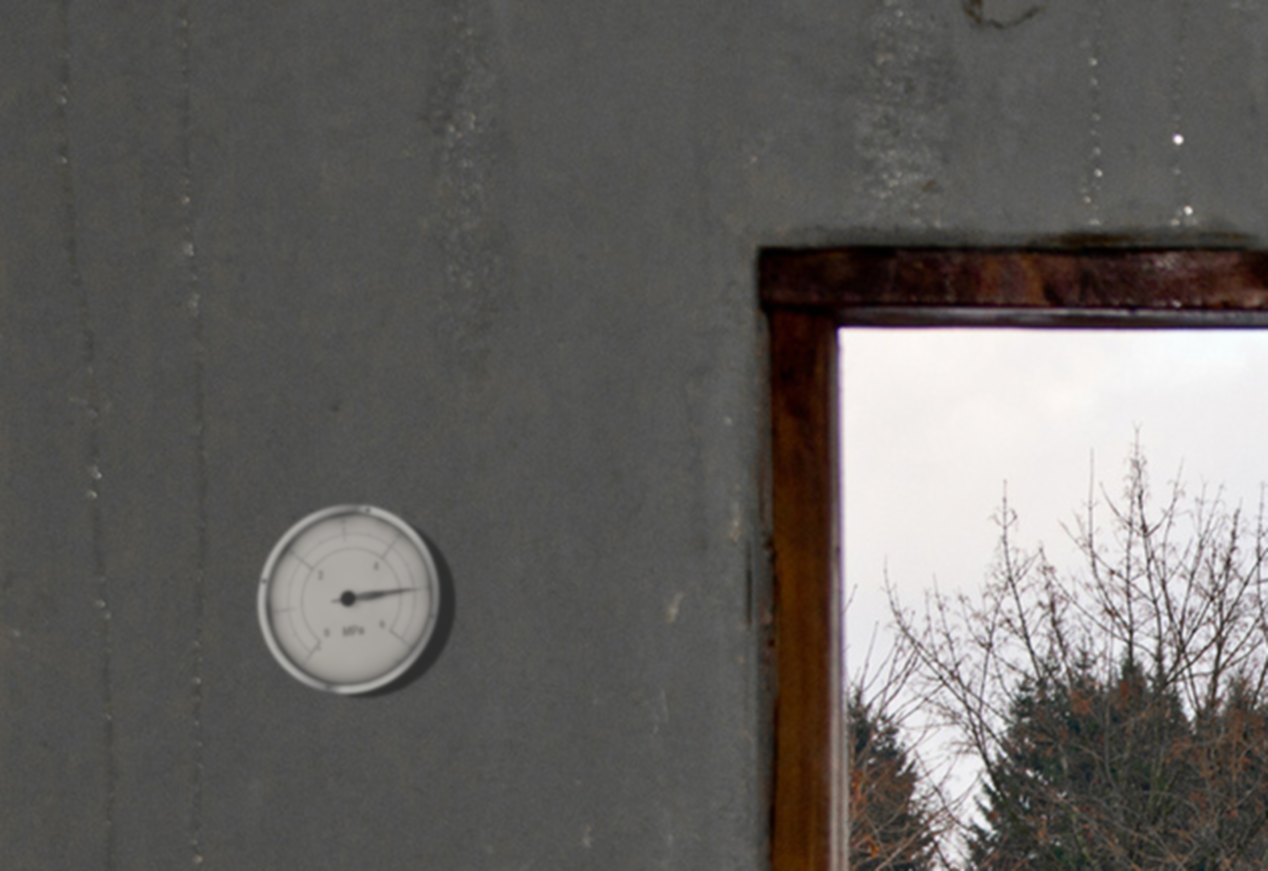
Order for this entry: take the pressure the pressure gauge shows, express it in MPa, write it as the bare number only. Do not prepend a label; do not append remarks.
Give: 5
